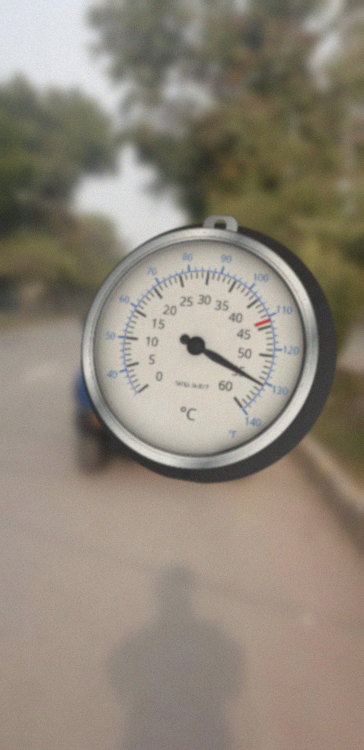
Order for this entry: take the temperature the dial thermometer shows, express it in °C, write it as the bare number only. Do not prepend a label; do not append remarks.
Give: 55
